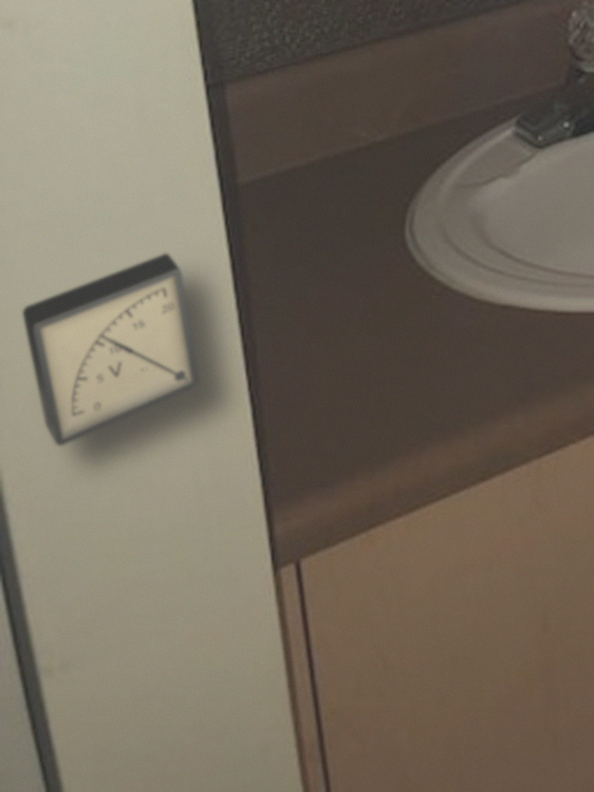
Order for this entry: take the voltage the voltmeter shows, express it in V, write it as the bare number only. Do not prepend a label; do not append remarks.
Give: 11
